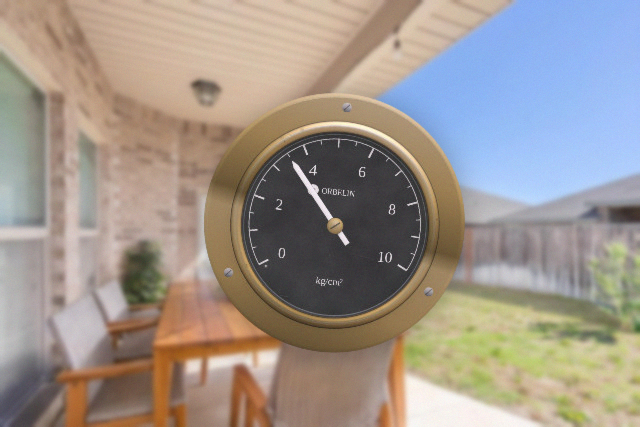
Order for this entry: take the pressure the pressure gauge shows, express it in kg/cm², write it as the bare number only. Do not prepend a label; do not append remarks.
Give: 3.5
